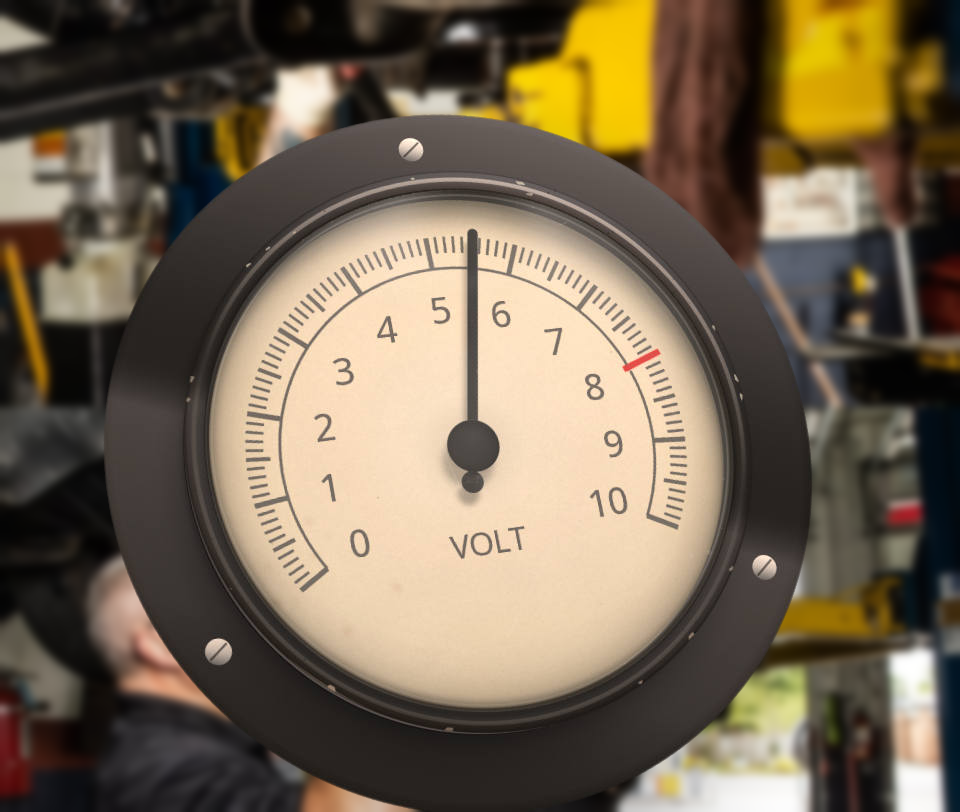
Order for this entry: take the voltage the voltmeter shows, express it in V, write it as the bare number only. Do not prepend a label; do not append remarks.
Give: 5.5
